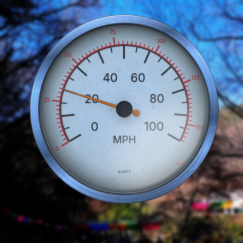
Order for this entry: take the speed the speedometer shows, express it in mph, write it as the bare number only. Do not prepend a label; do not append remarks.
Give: 20
